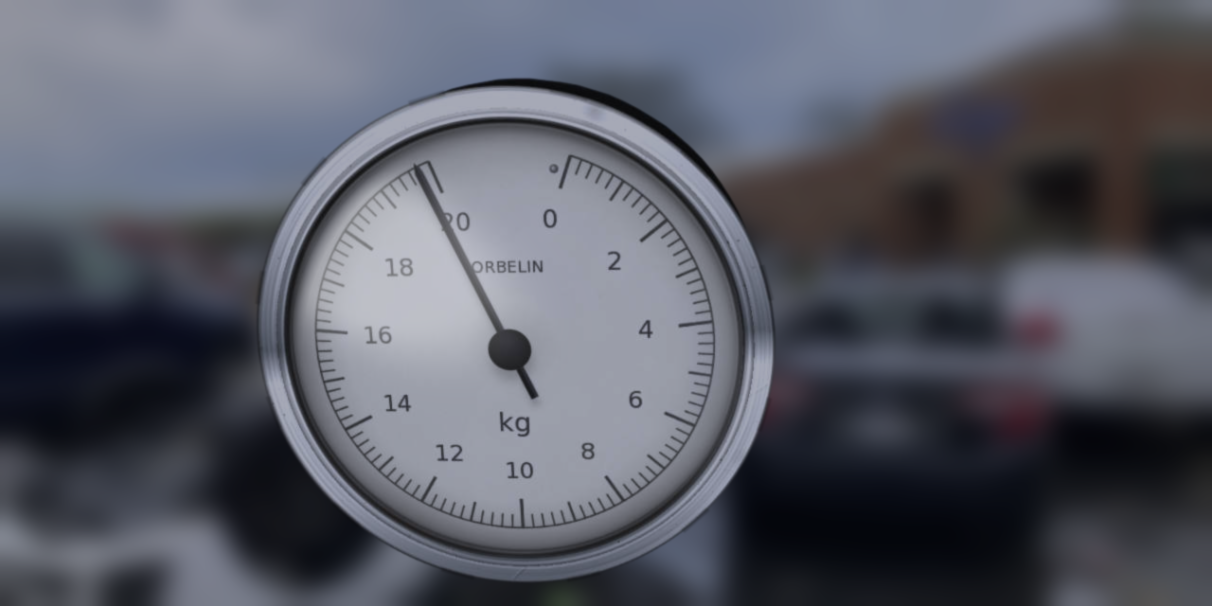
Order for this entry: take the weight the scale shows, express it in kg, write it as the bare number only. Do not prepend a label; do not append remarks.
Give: 19.8
